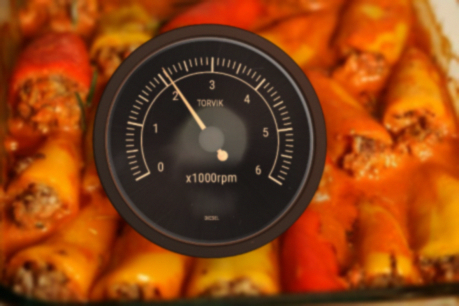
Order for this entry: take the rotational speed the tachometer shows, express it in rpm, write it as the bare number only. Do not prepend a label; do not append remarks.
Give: 2100
